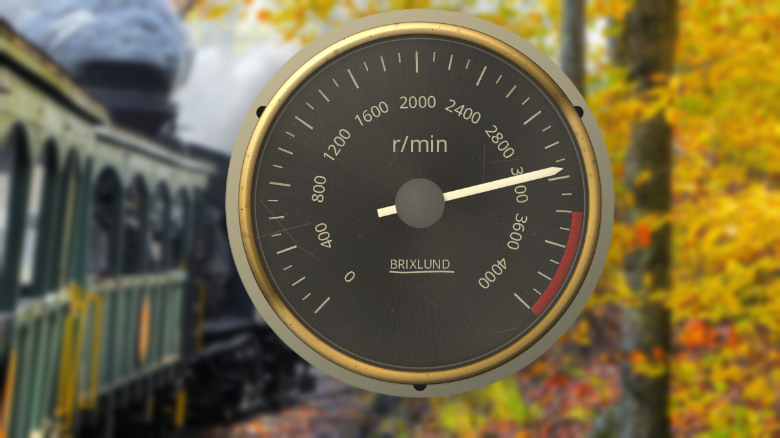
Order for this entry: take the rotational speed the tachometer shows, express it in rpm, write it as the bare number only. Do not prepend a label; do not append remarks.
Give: 3150
